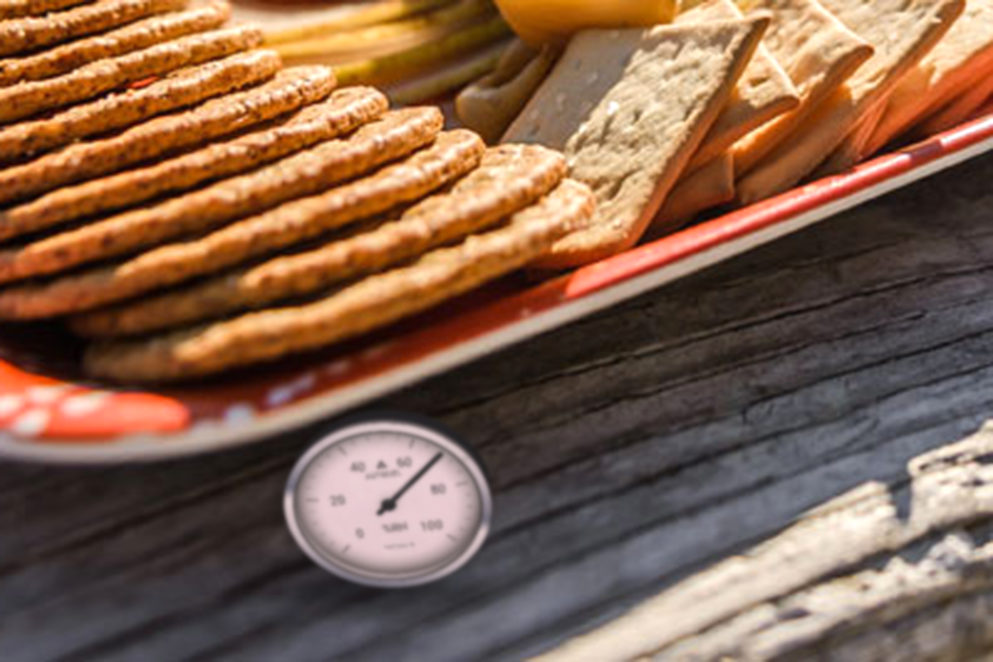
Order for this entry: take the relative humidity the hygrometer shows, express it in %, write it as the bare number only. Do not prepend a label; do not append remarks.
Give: 68
